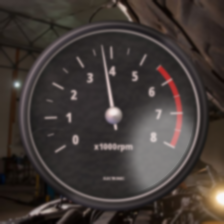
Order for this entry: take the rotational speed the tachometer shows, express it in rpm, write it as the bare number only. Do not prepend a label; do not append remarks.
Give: 3750
